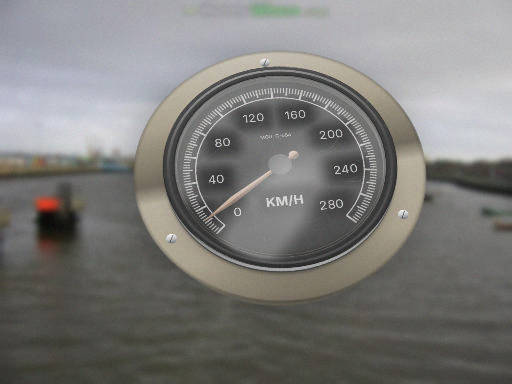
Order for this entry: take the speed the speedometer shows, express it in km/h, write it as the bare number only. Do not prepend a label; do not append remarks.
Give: 10
